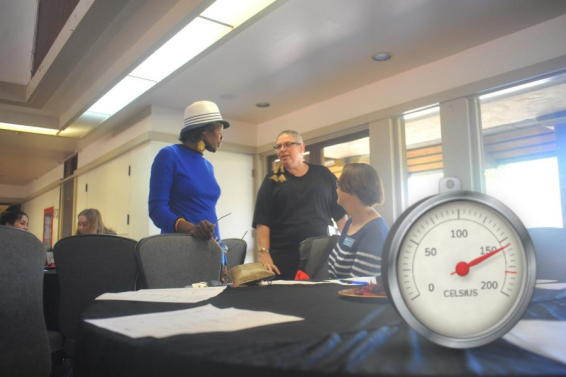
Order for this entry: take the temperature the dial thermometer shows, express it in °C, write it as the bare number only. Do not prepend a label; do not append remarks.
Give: 155
